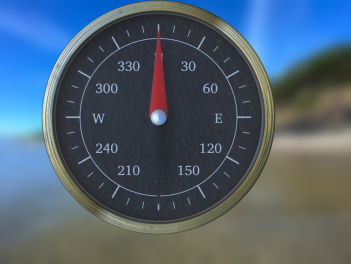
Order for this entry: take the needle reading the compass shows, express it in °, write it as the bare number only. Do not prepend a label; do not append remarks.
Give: 0
